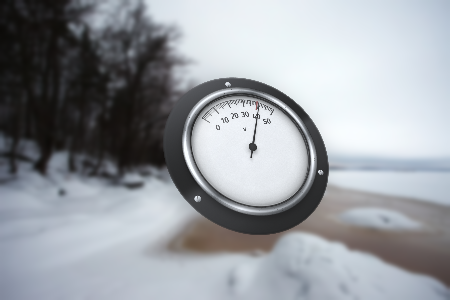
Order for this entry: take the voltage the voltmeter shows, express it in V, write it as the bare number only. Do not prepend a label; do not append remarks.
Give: 40
